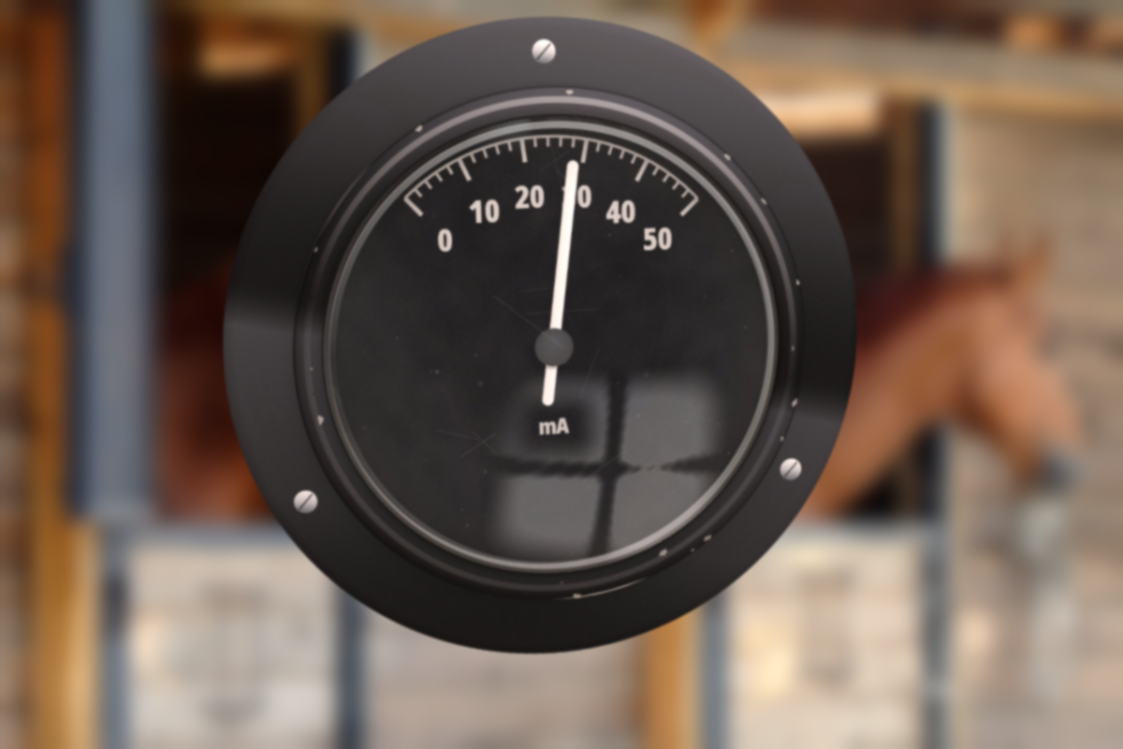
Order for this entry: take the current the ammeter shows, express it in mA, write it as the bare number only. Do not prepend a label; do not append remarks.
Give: 28
